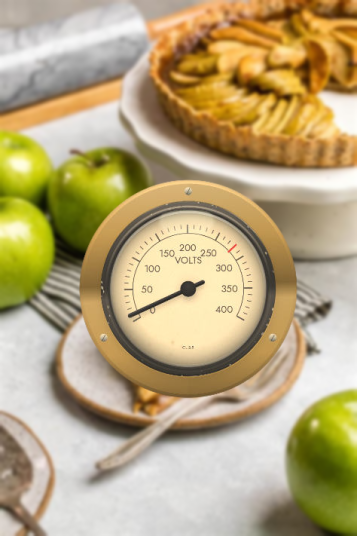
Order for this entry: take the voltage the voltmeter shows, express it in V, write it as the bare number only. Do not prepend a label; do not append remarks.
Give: 10
